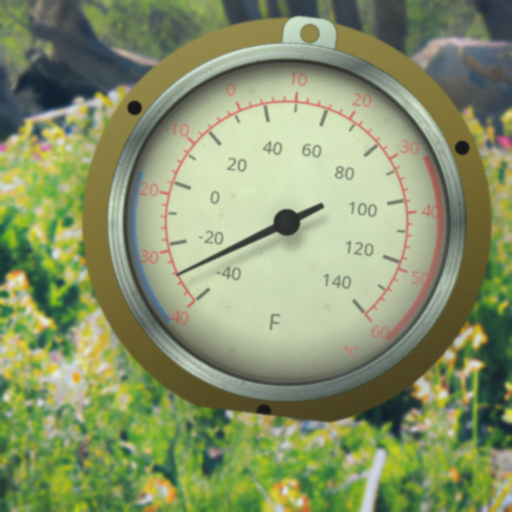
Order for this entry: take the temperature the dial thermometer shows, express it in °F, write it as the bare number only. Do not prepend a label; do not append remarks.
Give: -30
